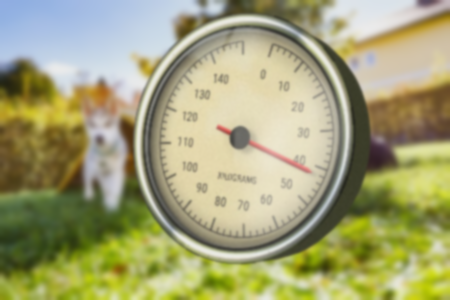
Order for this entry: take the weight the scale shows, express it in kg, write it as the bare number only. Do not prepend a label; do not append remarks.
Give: 42
